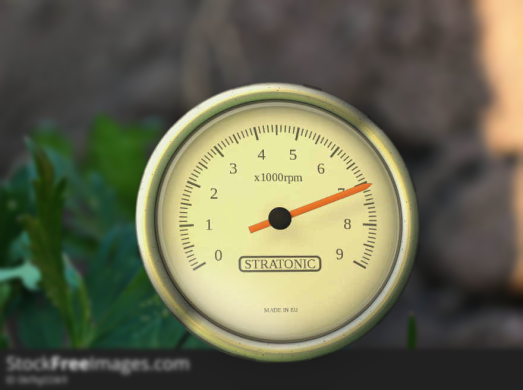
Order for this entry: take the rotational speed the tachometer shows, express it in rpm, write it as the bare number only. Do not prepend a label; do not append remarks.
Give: 7100
